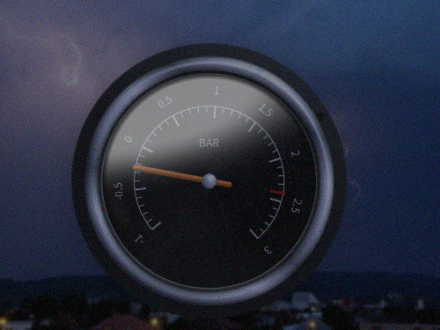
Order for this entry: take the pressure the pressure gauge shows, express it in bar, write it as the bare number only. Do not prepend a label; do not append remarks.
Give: -0.25
